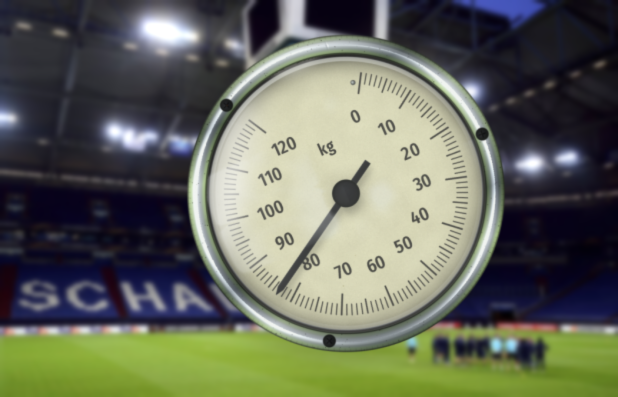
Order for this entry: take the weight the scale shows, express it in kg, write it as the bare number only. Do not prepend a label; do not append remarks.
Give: 83
